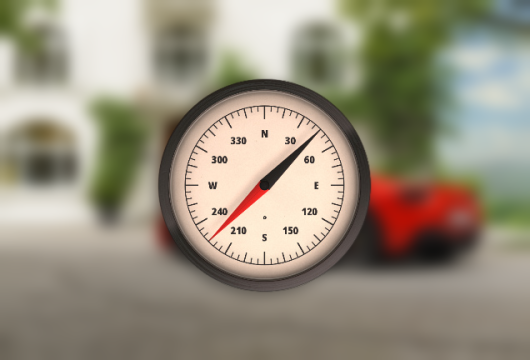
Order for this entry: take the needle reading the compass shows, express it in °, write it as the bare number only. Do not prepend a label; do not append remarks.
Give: 225
